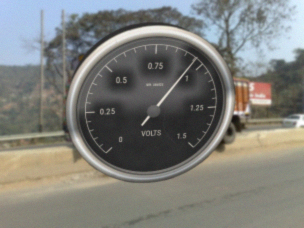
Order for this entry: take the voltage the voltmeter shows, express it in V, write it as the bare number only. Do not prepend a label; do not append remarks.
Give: 0.95
